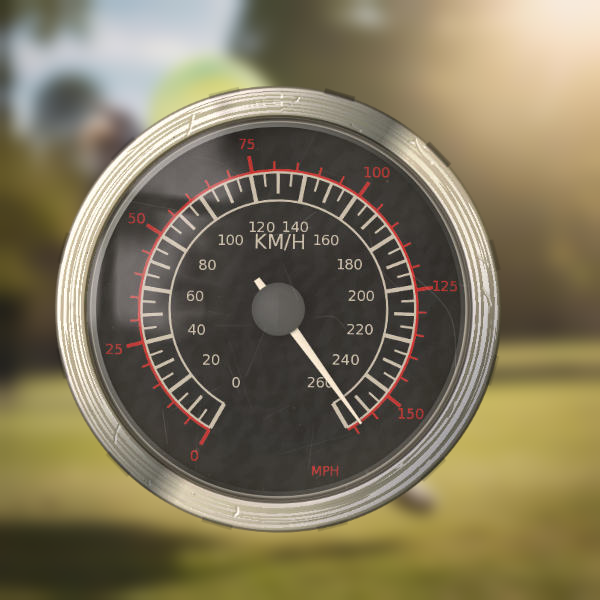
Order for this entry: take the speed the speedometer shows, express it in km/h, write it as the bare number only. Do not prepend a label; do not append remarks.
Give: 255
